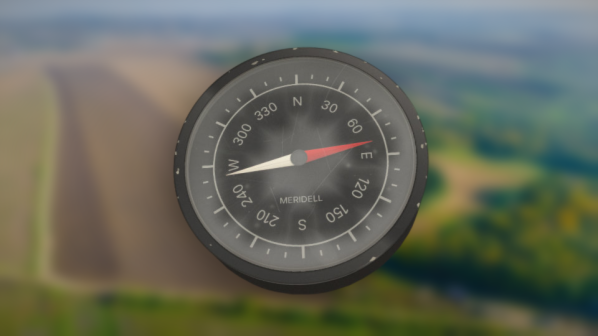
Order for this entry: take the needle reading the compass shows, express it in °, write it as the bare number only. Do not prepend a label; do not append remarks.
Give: 80
